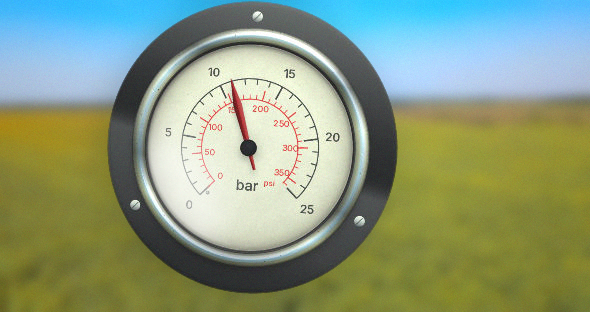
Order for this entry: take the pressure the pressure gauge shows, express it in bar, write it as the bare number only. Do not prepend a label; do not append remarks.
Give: 11
